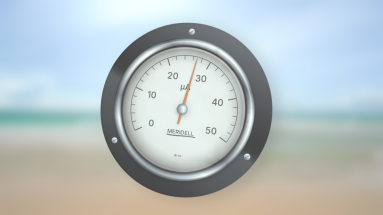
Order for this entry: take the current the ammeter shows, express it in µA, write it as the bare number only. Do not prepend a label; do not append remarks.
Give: 27
